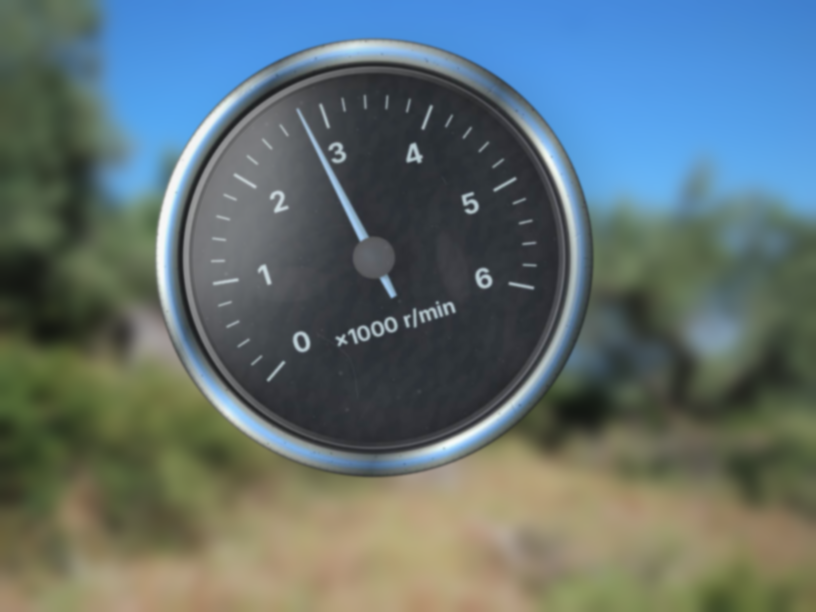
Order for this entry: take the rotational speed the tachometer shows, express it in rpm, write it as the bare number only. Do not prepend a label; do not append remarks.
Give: 2800
